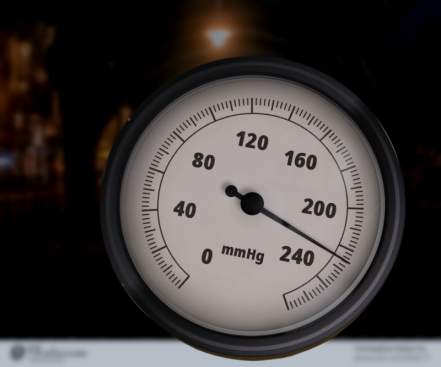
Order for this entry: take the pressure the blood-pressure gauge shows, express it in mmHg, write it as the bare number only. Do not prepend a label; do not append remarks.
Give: 226
